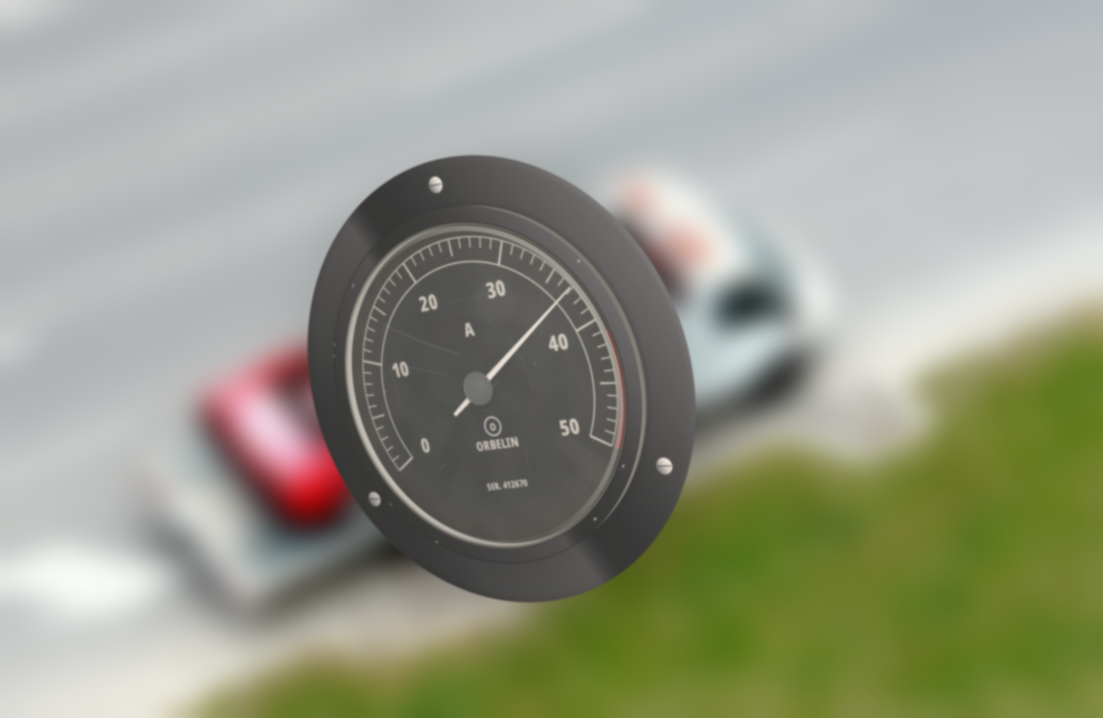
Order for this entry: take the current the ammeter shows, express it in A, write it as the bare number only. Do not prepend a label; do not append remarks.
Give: 37
